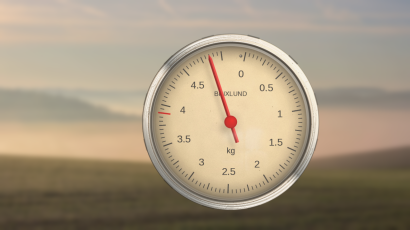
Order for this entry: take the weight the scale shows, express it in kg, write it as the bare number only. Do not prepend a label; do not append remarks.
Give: 4.85
